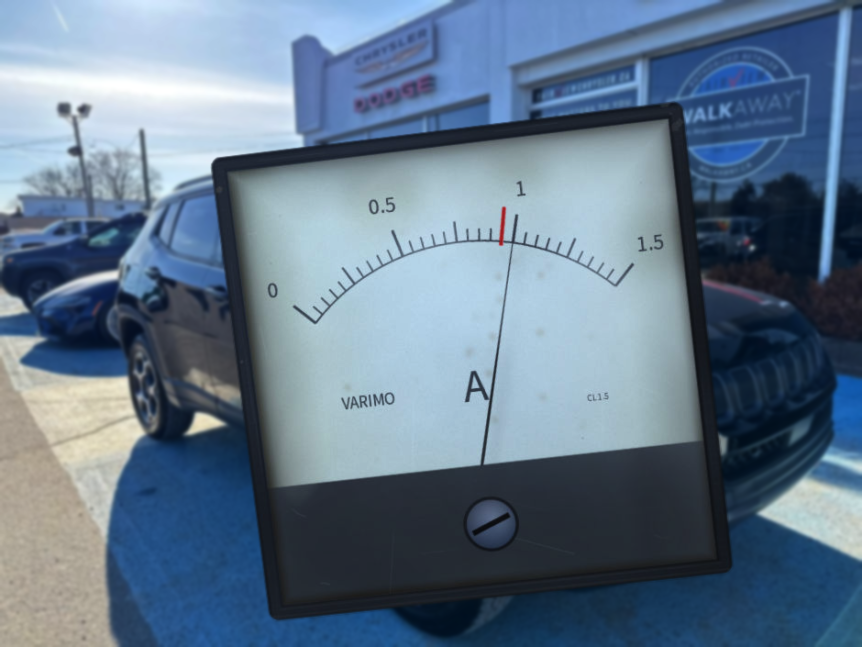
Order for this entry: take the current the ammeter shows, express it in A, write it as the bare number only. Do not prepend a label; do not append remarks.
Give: 1
